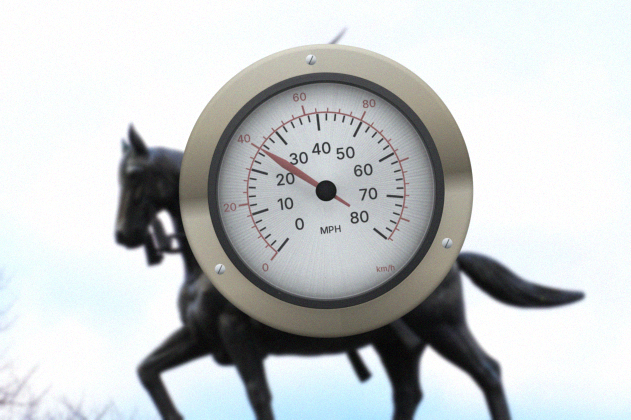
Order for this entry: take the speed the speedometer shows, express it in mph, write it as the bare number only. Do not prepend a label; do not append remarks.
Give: 25
